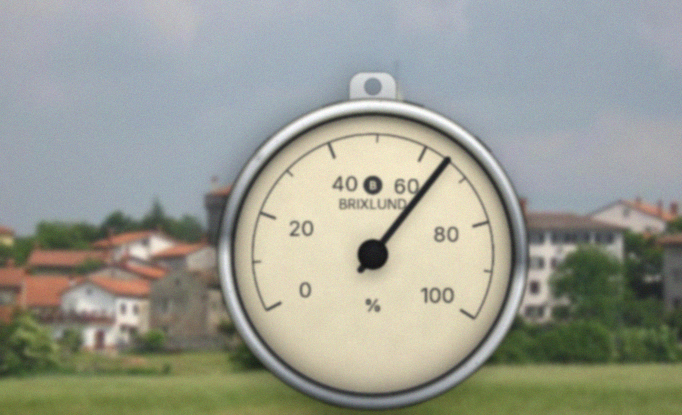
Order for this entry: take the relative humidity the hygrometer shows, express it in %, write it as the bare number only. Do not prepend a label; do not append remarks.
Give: 65
